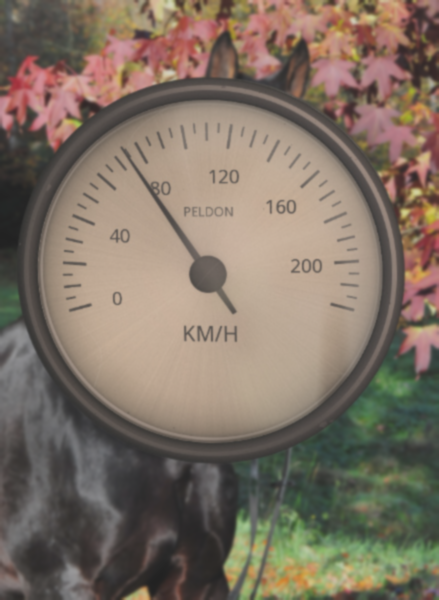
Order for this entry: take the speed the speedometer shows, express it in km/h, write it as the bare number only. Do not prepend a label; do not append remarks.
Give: 75
